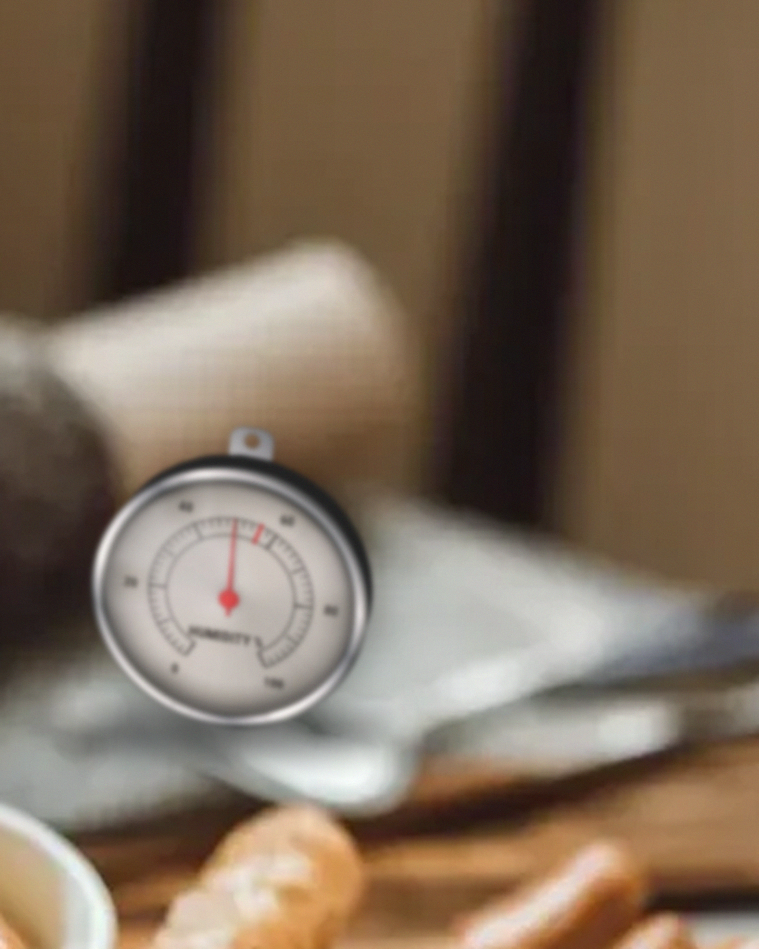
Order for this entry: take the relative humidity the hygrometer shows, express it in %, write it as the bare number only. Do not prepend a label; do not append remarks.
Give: 50
